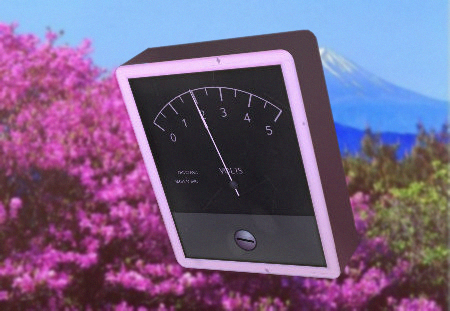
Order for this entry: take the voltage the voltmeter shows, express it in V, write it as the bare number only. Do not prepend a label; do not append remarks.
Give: 2
